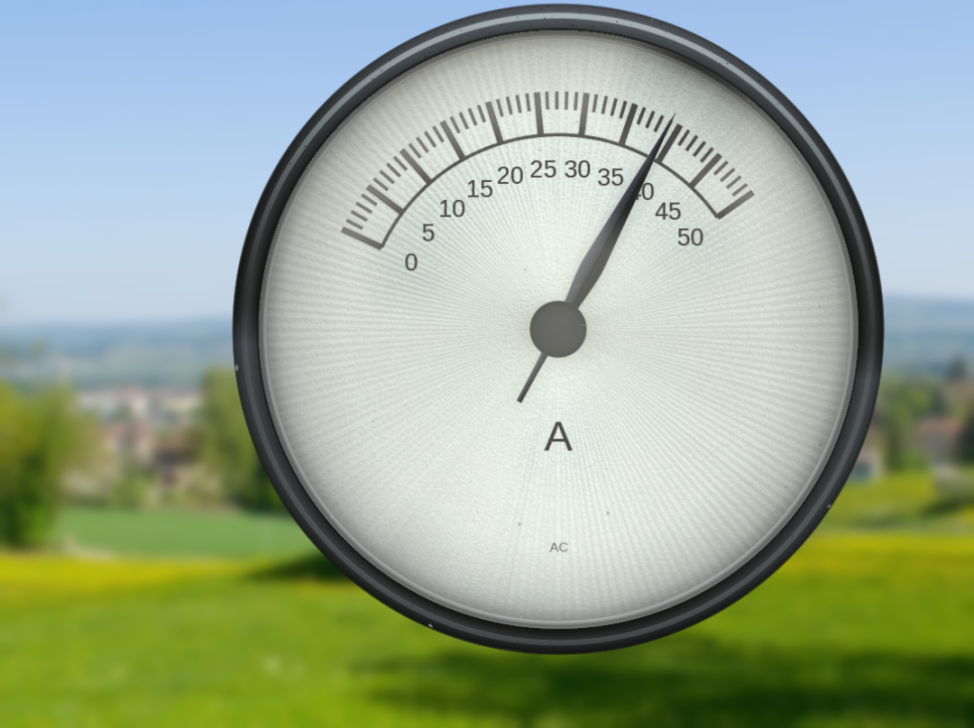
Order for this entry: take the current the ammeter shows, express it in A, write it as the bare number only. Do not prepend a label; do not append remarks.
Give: 39
